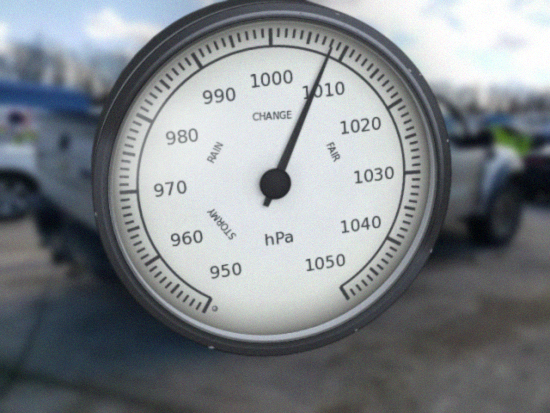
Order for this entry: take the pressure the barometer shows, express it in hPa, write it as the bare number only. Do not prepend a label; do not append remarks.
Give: 1008
